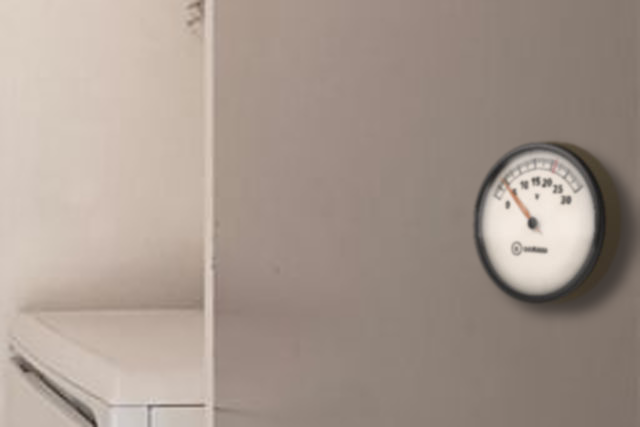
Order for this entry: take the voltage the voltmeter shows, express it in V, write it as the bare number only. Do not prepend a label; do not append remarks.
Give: 5
